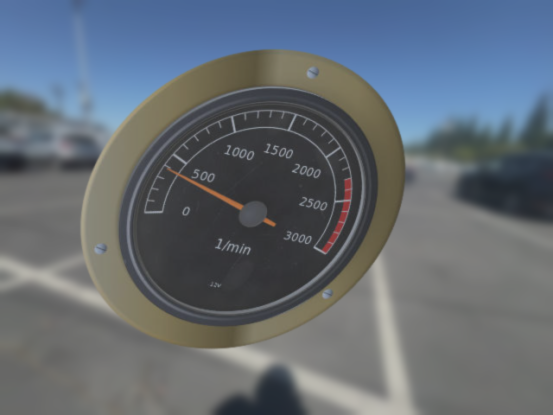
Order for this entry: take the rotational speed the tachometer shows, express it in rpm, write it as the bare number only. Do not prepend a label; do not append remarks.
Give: 400
